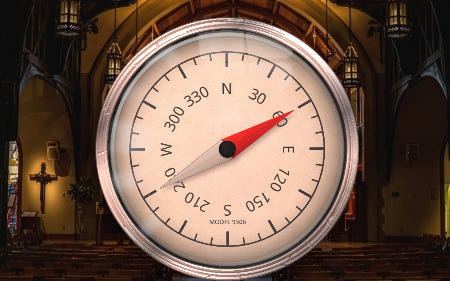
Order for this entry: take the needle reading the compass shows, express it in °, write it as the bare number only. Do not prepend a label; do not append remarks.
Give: 60
